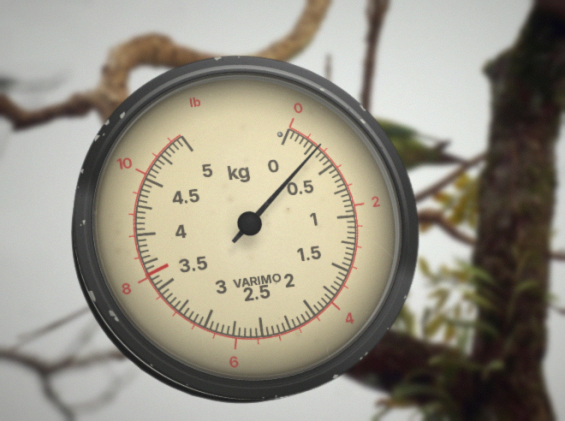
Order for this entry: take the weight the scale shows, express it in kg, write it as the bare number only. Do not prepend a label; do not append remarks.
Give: 0.3
